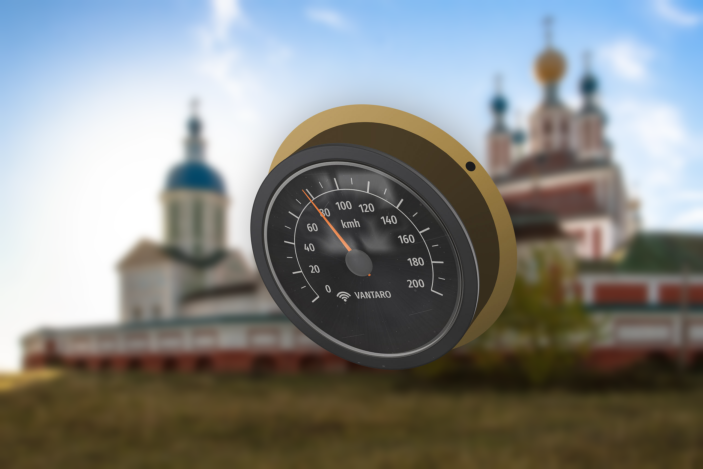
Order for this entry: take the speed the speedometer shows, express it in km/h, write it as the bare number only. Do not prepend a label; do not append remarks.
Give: 80
